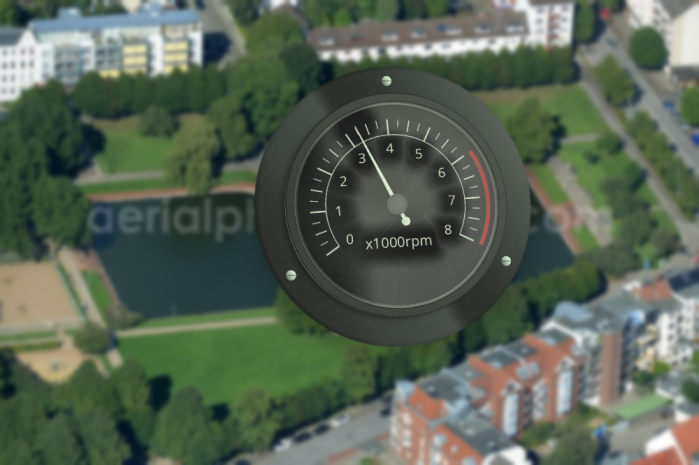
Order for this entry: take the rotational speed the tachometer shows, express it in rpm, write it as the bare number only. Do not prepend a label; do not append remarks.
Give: 3250
